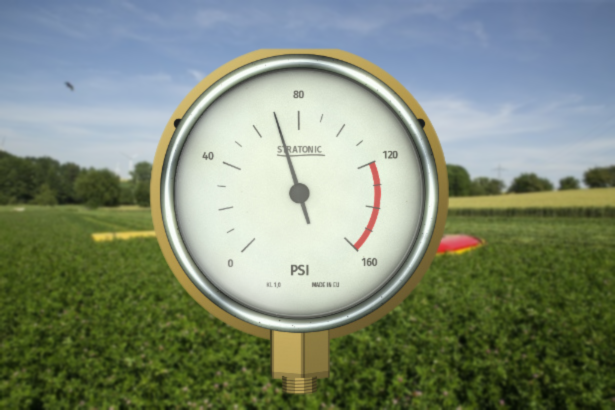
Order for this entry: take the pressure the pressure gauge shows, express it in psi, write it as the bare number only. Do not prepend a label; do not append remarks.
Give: 70
